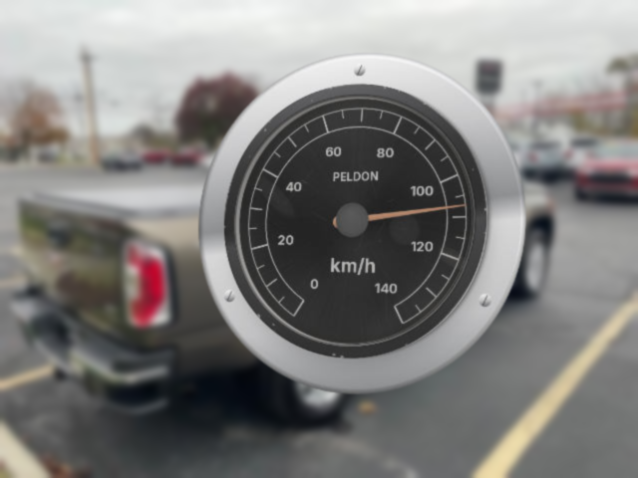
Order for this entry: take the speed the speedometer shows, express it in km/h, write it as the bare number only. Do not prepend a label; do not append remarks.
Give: 107.5
